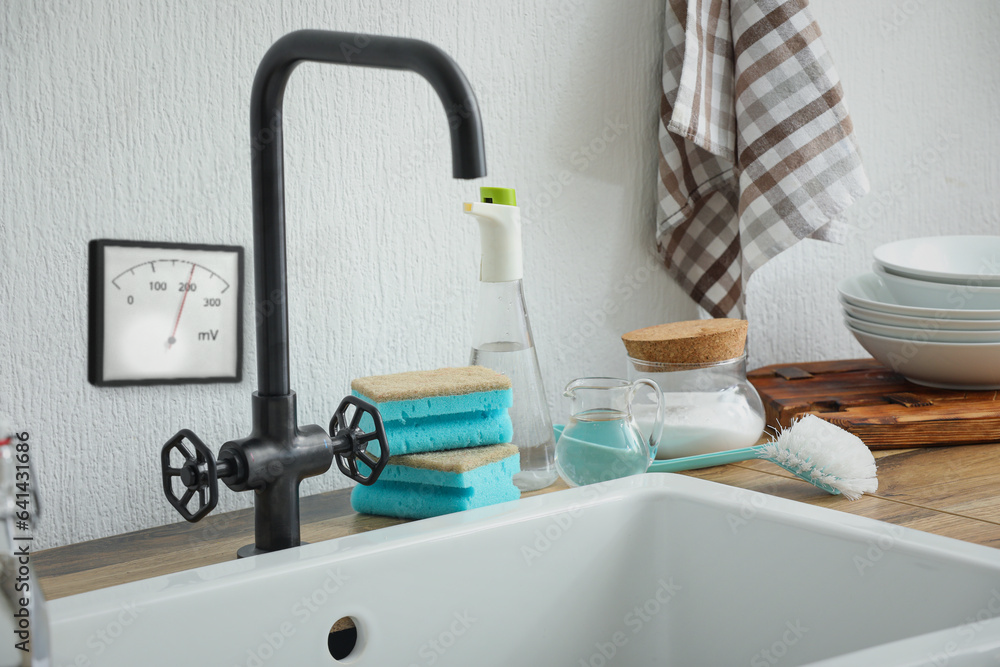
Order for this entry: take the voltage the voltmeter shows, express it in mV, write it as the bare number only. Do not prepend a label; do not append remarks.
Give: 200
